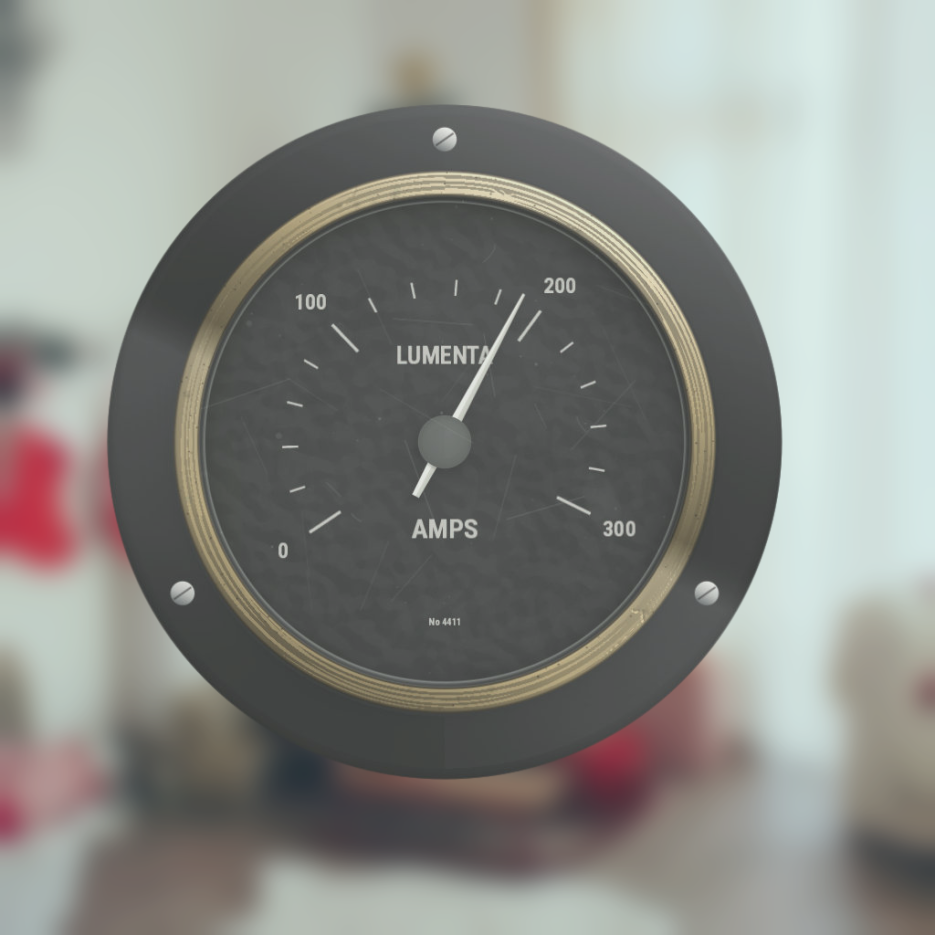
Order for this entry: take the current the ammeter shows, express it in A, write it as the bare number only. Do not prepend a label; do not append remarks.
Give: 190
